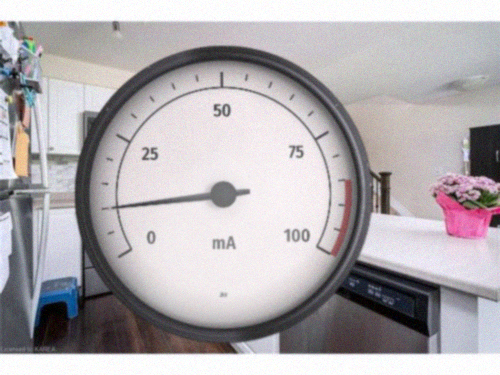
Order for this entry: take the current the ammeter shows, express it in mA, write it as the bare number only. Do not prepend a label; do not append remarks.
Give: 10
